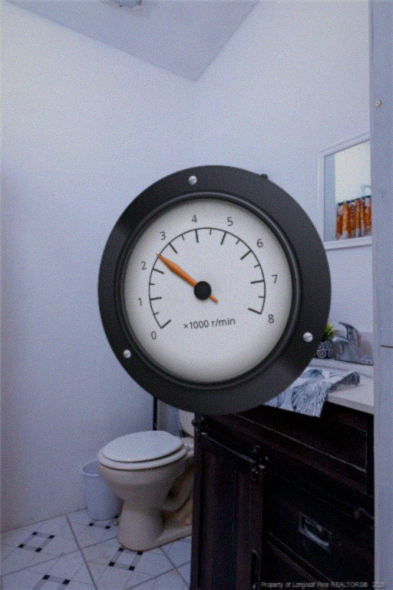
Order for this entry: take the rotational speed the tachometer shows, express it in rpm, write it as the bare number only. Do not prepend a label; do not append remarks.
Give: 2500
